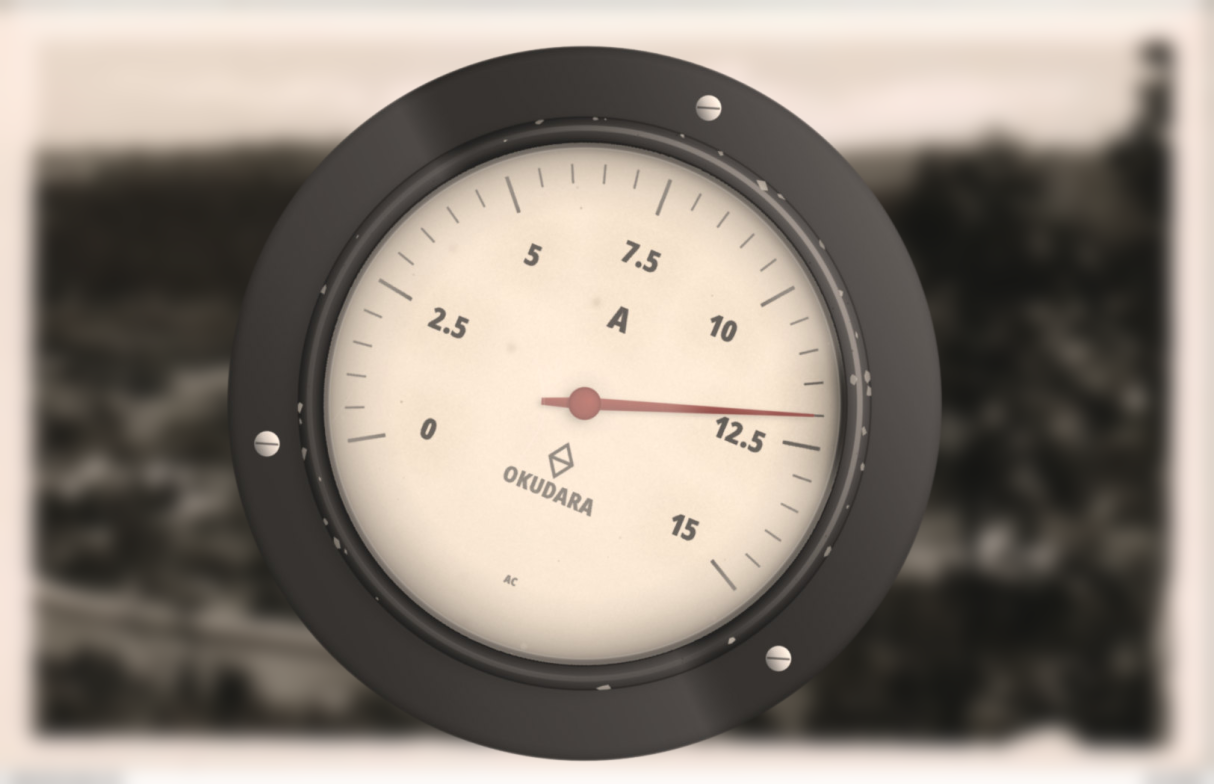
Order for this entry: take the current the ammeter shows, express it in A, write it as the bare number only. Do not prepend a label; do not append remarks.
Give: 12
